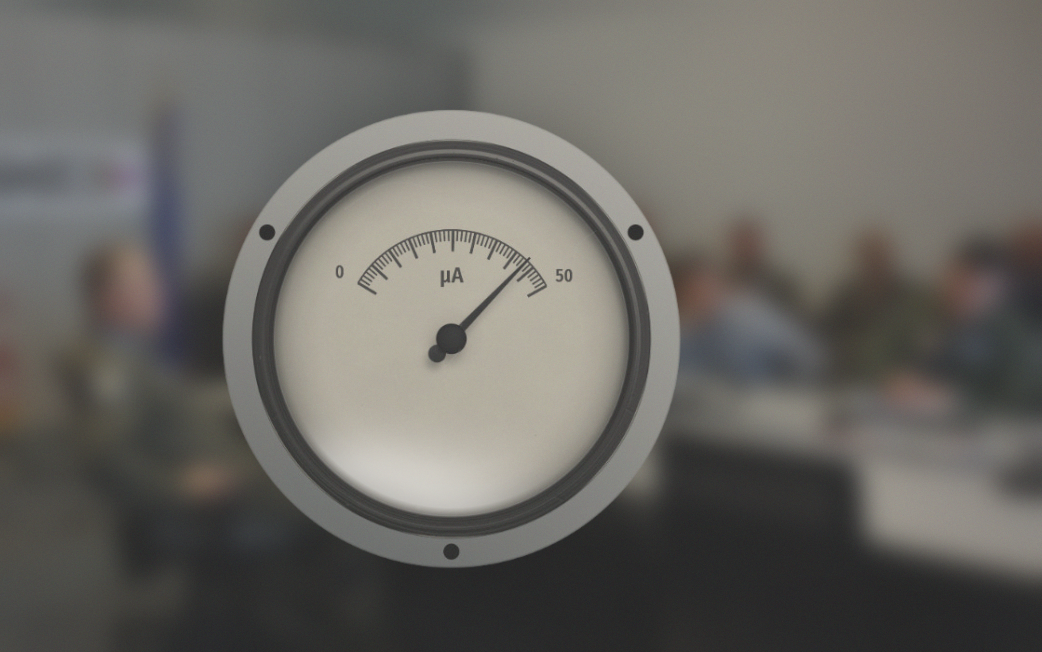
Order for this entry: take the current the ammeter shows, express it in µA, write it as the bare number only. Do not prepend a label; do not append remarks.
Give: 43
